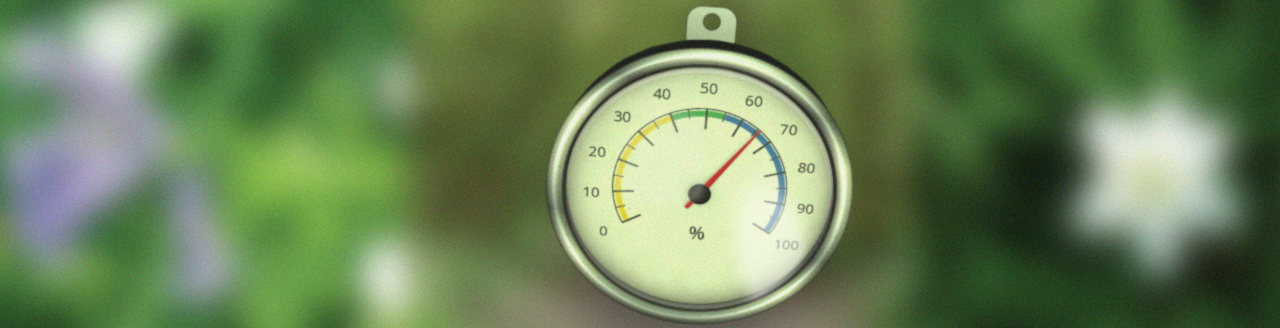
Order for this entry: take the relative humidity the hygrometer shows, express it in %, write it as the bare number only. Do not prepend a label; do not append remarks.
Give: 65
